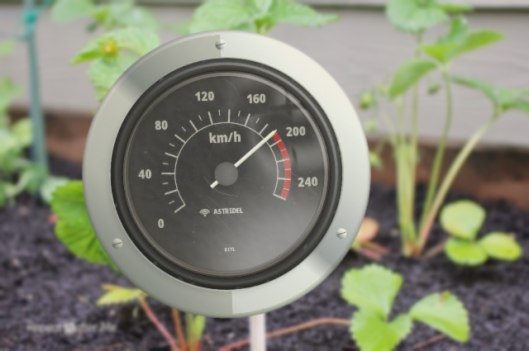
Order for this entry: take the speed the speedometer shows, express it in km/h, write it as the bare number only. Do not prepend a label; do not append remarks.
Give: 190
